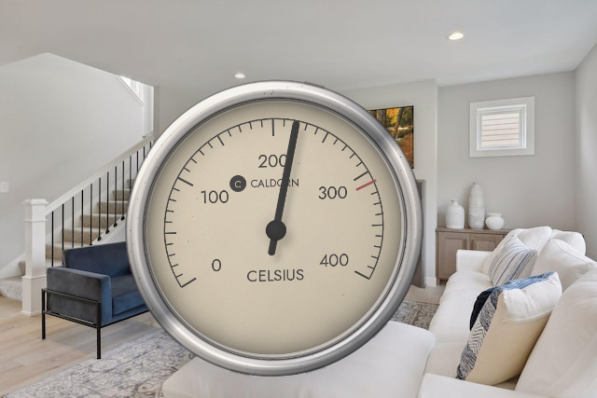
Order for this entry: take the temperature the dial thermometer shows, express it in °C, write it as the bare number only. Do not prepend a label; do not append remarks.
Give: 220
